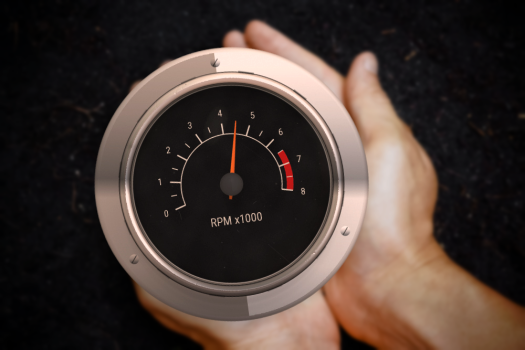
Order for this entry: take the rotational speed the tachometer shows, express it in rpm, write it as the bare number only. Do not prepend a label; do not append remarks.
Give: 4500
